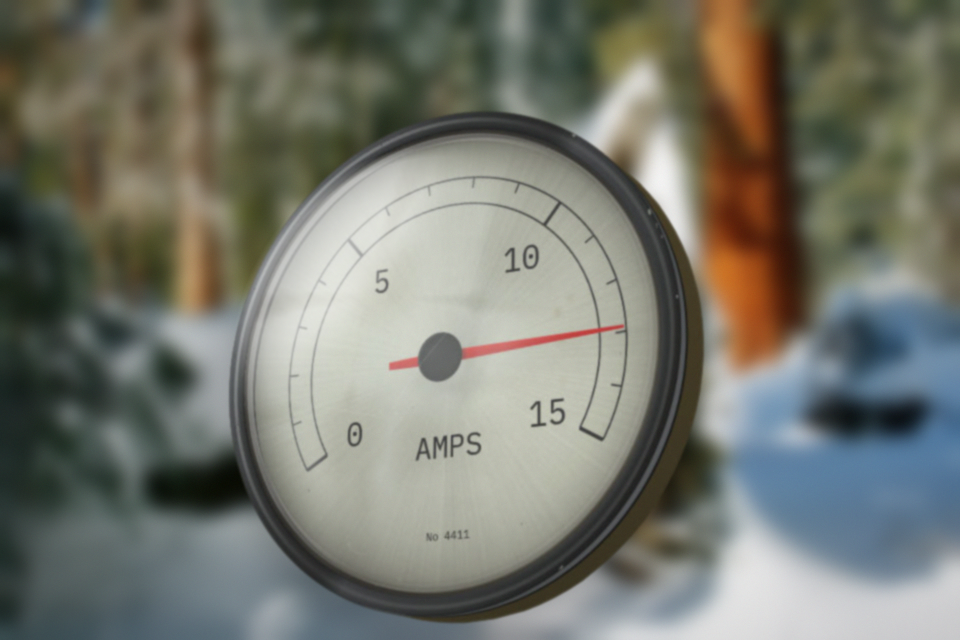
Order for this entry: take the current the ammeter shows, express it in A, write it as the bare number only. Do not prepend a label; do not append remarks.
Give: 13
